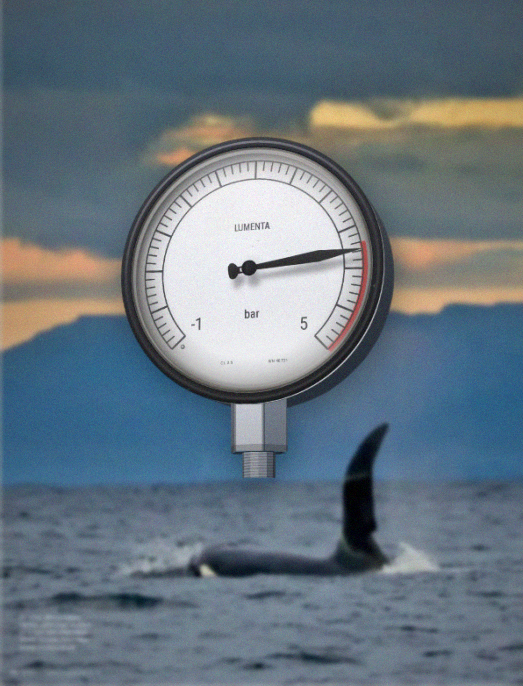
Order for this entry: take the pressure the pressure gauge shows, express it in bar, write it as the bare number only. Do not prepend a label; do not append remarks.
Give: 3.8
